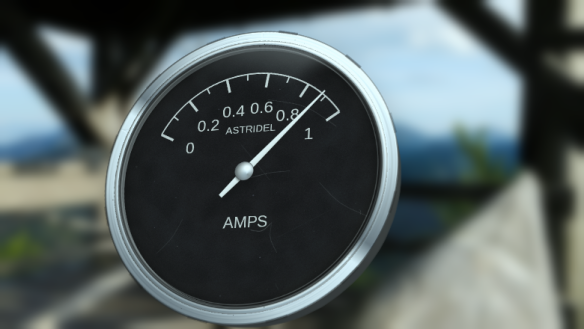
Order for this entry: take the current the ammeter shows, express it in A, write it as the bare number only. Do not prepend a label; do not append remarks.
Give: 0.9
